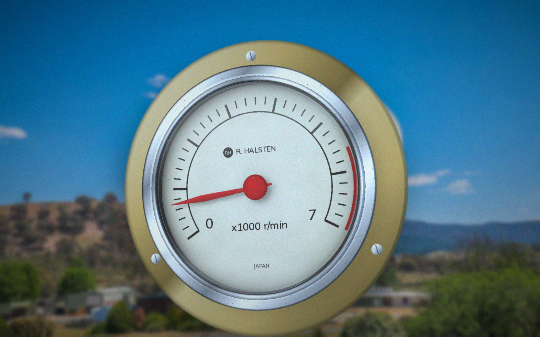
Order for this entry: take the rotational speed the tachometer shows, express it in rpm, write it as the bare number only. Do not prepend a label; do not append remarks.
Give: 700
